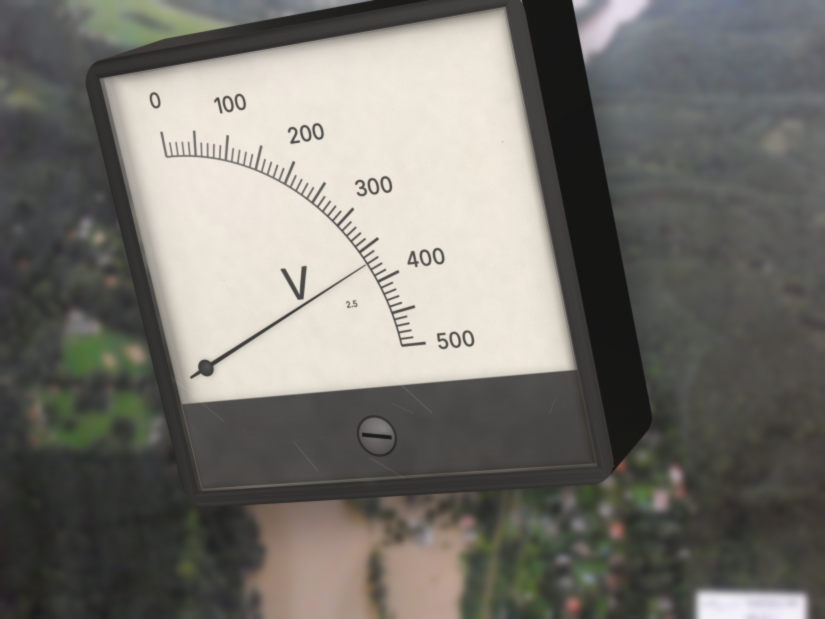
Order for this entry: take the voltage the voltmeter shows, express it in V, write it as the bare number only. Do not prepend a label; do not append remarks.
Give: 370
